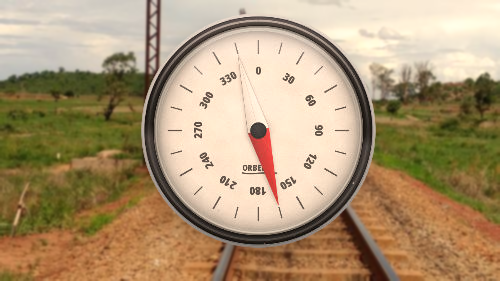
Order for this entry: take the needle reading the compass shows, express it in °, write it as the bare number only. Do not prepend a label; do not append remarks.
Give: 165
